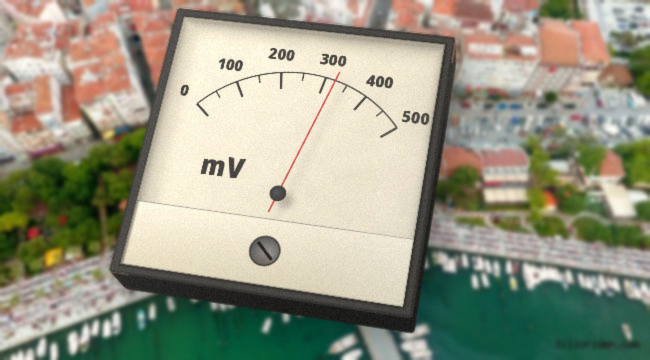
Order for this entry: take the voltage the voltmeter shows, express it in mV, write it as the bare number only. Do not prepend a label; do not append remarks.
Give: 325
